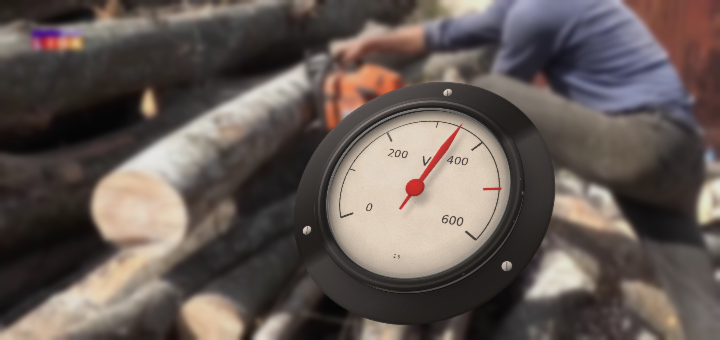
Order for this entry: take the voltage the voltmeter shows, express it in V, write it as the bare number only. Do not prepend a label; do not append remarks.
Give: 350
